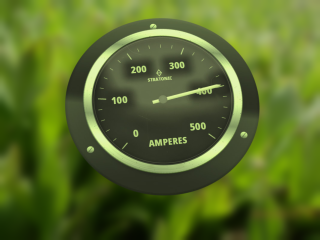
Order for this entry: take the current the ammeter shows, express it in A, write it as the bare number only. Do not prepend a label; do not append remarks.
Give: 400
